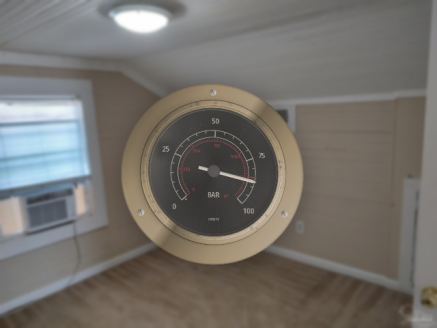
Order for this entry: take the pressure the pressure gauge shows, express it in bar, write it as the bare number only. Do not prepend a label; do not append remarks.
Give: 87.5
